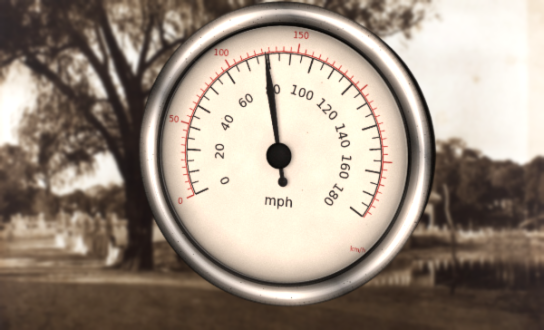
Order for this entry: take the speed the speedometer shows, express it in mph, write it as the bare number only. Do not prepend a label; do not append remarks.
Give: 80
